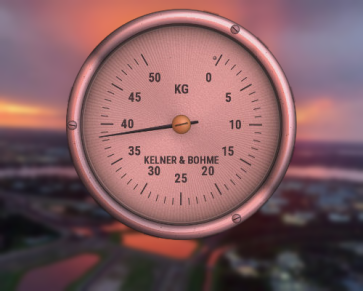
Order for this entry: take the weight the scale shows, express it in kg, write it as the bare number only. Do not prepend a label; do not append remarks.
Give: 38.5
